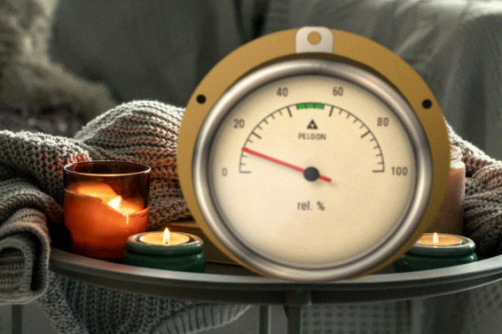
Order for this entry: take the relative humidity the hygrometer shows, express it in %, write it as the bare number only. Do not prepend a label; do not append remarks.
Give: 12
